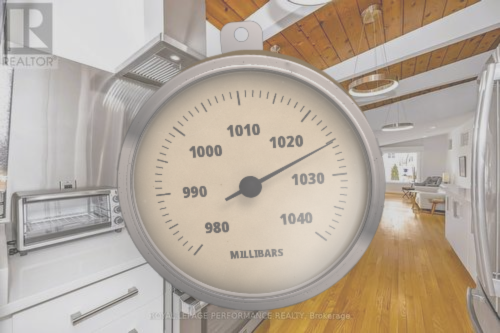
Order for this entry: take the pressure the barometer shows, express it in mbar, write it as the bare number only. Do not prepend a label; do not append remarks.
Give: 1025
